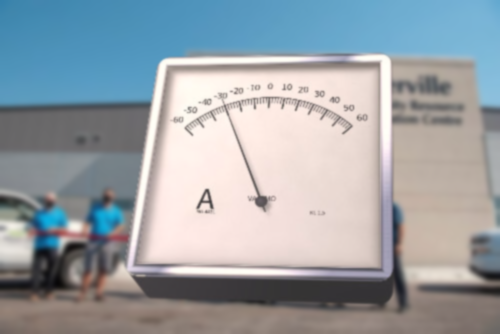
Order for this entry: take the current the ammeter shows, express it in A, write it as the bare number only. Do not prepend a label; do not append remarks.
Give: -30
